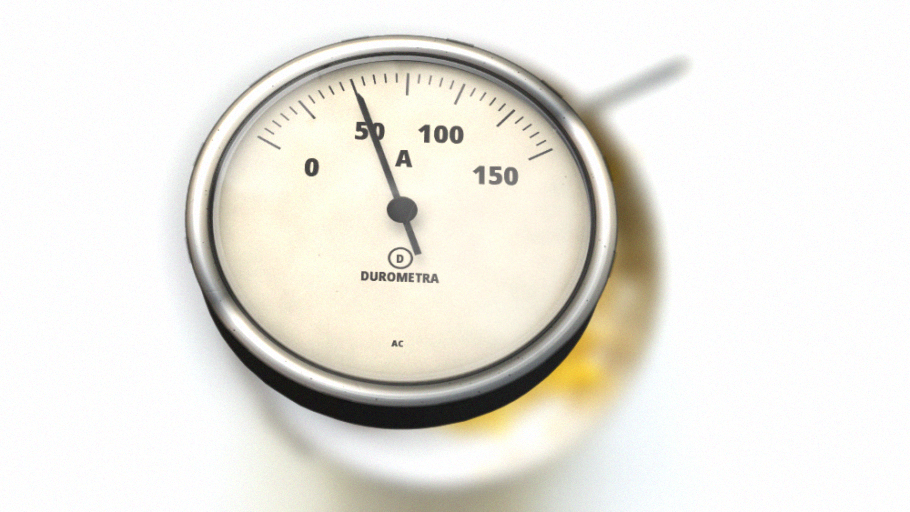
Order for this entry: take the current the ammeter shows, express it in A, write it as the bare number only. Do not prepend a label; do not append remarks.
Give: 50
